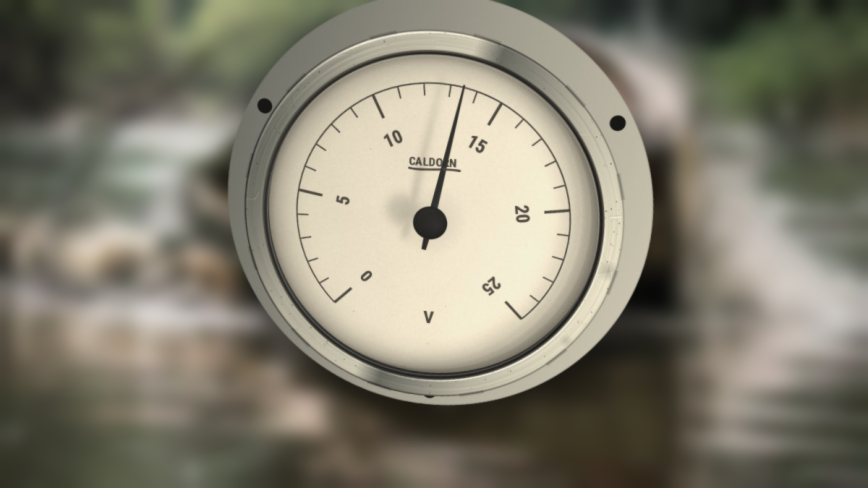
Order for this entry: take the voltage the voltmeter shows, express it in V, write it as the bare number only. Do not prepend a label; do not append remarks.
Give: 13.5
